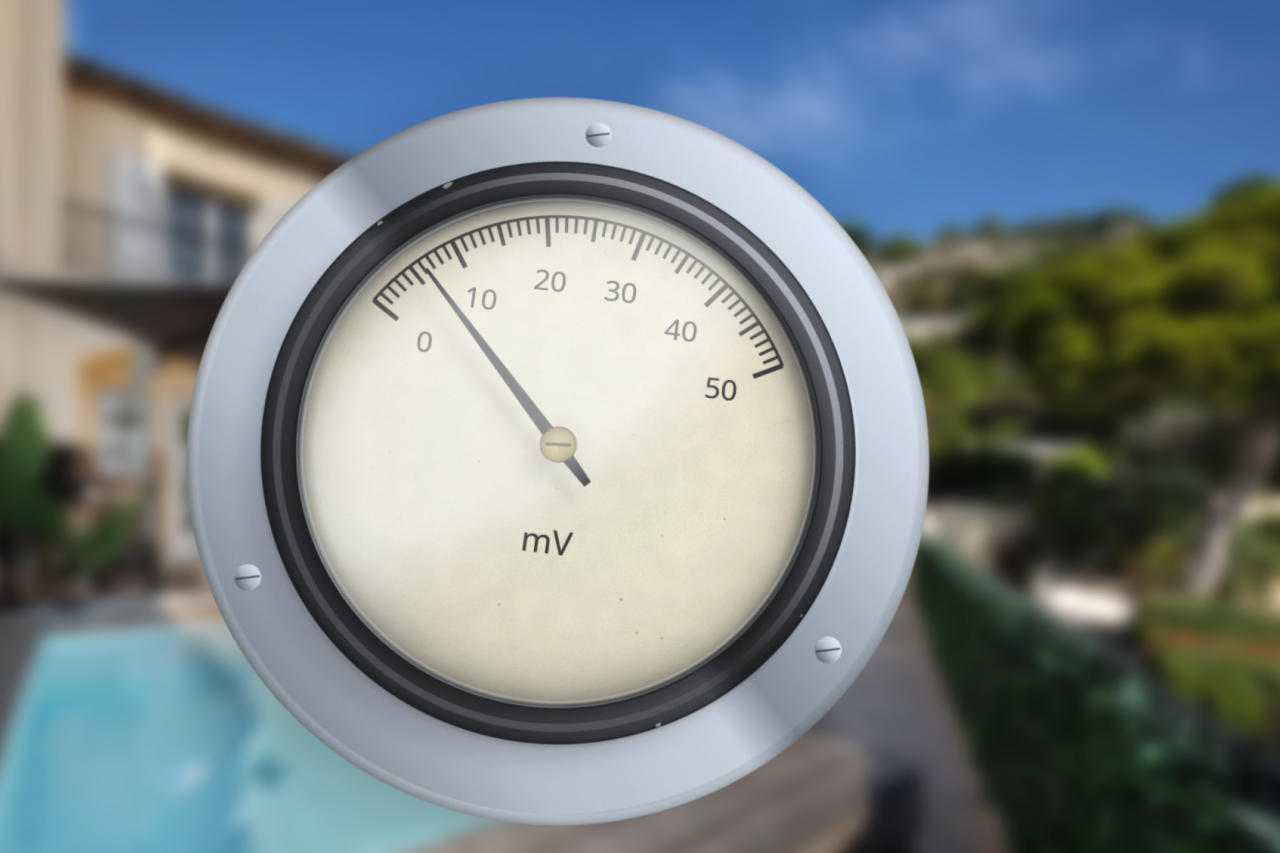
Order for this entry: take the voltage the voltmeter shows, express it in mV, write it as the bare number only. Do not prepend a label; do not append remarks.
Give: 6
